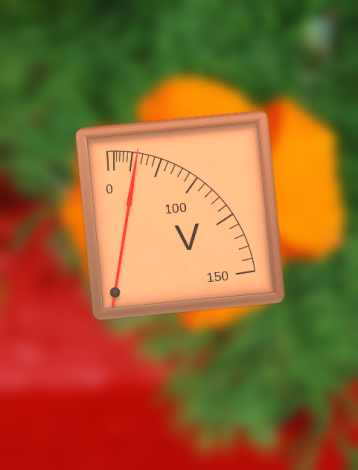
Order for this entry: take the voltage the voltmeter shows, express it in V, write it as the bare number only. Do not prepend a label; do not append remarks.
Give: 55
